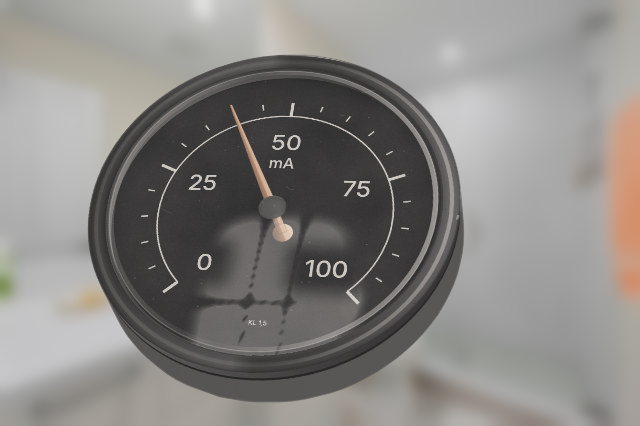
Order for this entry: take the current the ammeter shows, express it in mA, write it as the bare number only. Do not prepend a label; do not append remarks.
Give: 40
